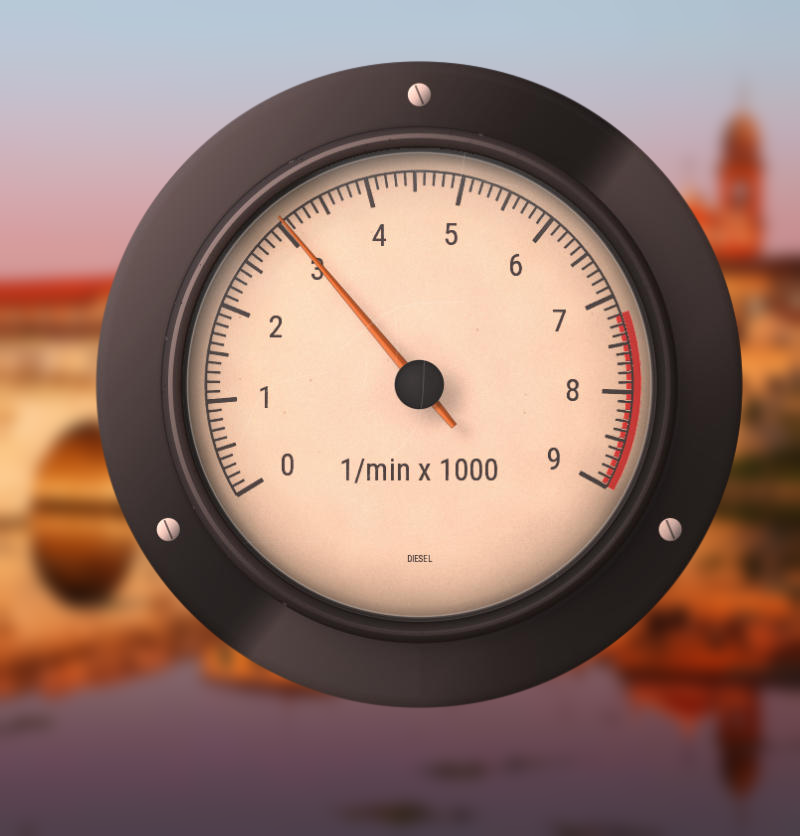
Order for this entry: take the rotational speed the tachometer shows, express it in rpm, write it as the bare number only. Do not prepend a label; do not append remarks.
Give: 3050
